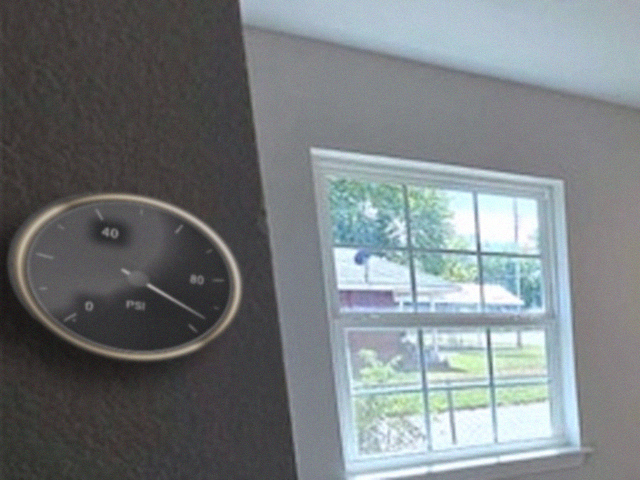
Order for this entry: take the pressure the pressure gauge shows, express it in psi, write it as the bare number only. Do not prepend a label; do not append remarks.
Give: 95
